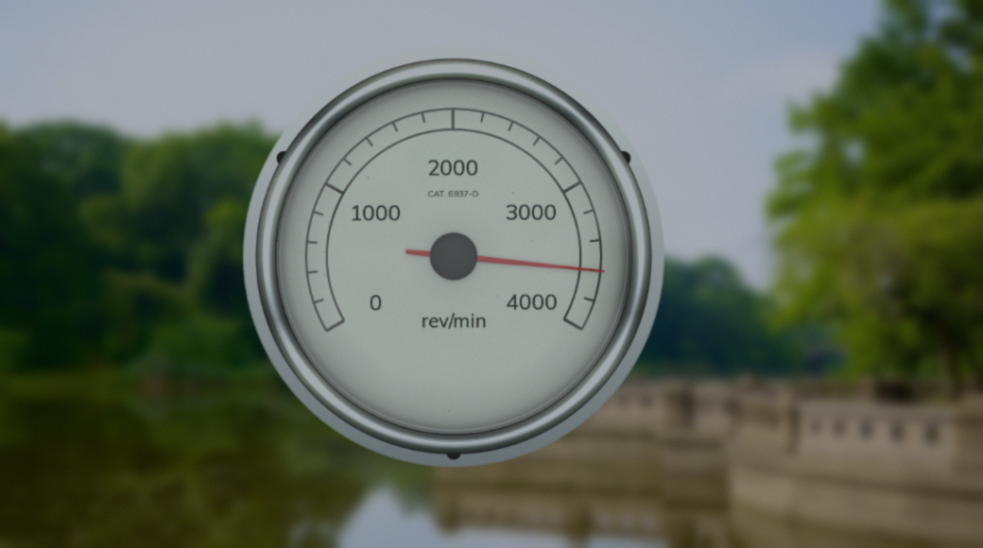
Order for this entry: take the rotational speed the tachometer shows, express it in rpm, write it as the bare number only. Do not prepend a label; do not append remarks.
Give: 3600
